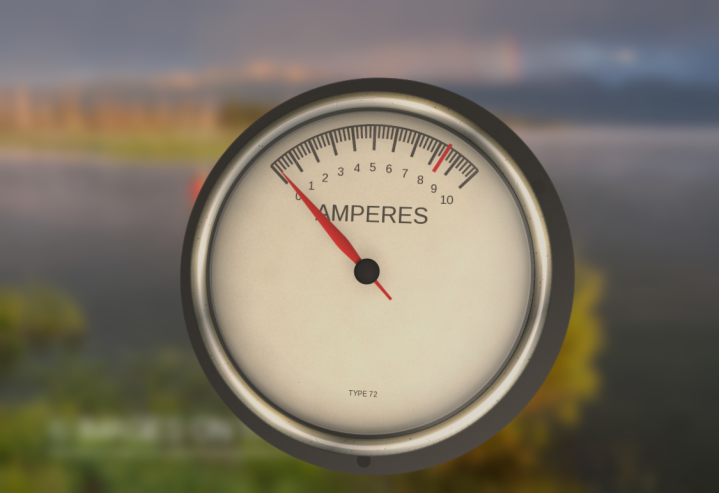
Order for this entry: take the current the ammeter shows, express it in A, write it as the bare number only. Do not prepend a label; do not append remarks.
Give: 0.2
